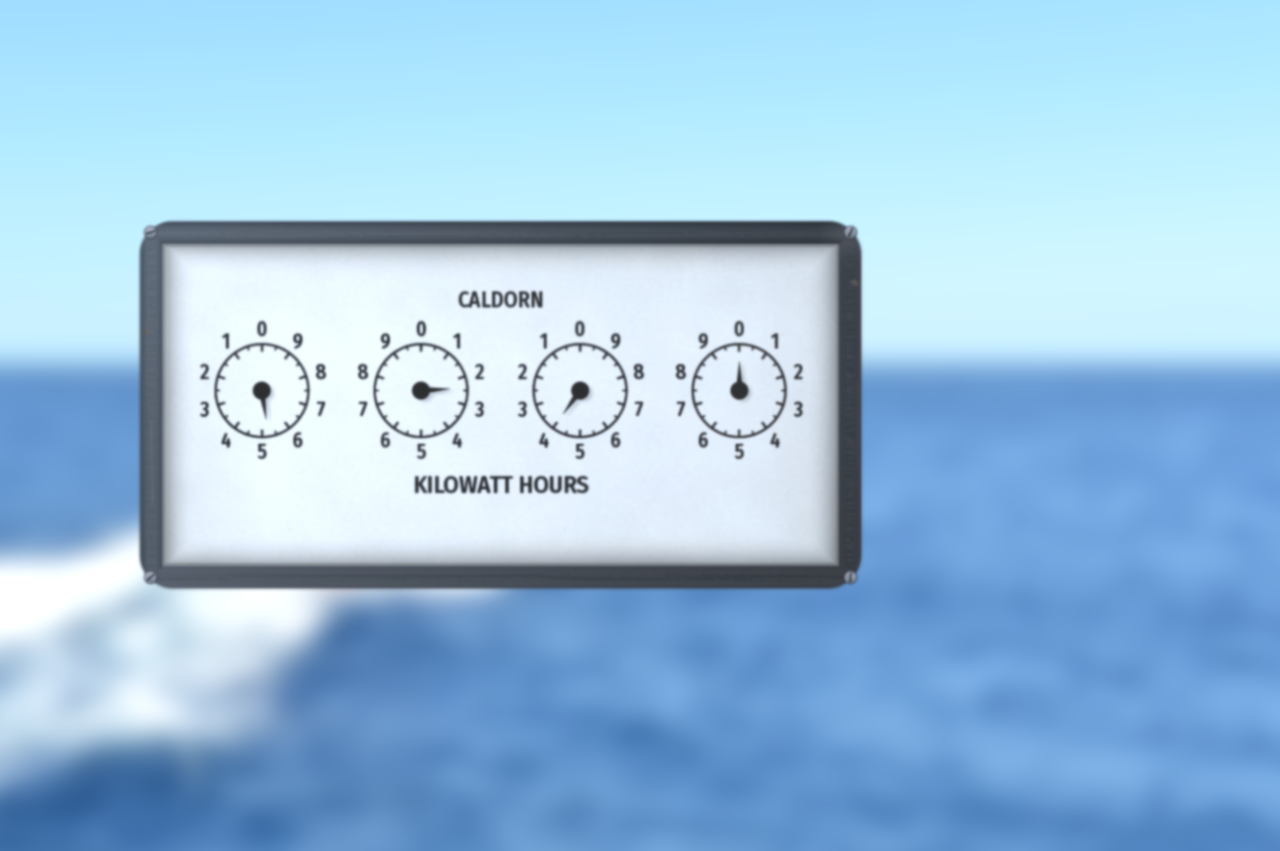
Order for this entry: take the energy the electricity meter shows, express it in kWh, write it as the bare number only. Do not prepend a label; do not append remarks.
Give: 5240
